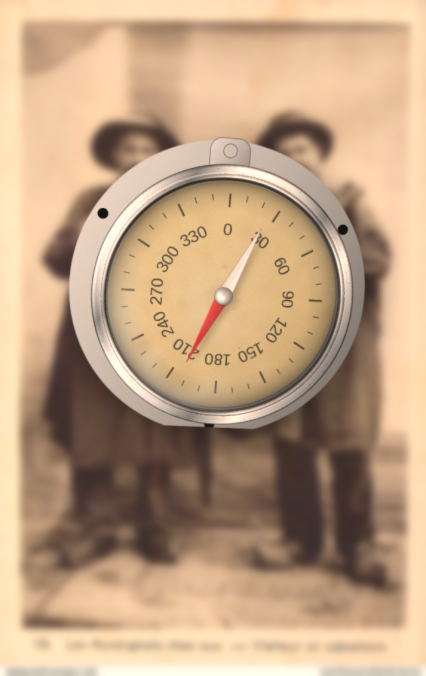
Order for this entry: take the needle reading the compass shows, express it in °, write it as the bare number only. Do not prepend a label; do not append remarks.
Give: 205
